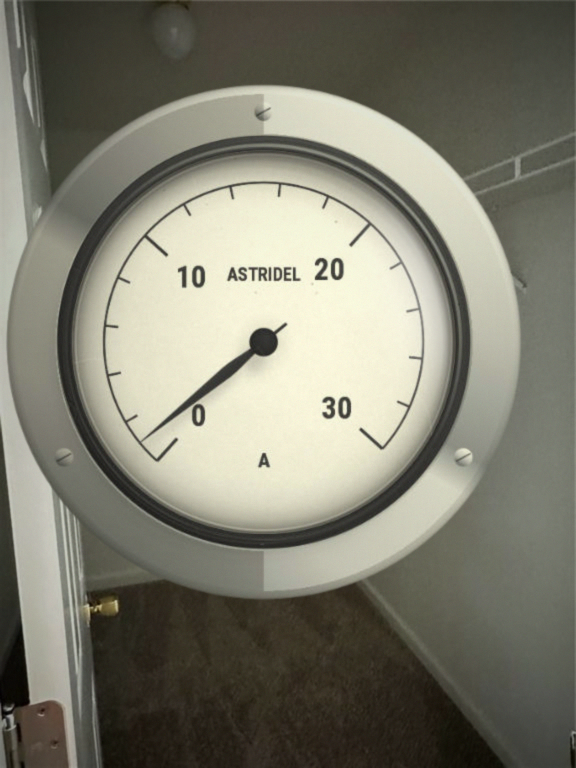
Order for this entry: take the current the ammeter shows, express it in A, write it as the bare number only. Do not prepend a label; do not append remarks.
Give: 1
